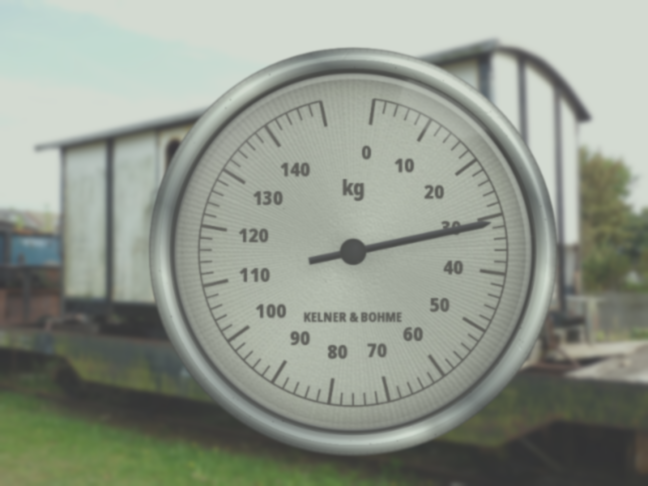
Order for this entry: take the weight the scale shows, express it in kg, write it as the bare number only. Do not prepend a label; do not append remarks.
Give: 31
